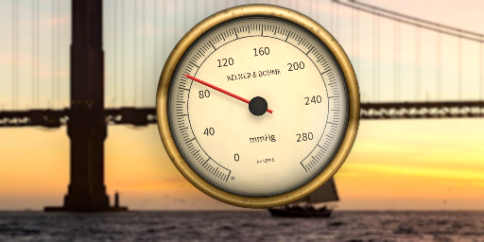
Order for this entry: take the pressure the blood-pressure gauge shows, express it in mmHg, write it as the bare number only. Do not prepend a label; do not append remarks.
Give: 90
